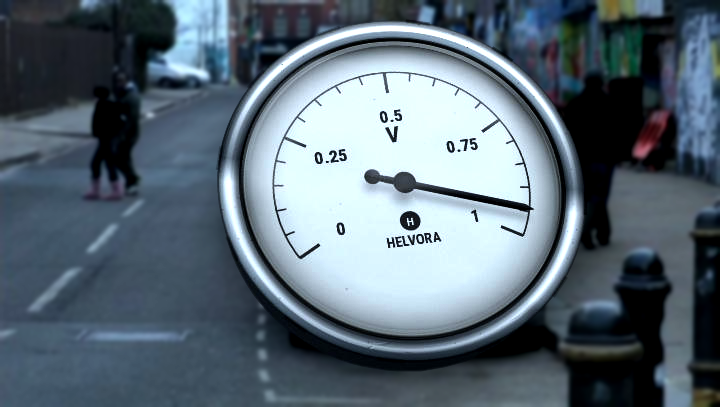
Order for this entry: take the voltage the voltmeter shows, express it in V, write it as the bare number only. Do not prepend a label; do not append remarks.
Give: 0.95
